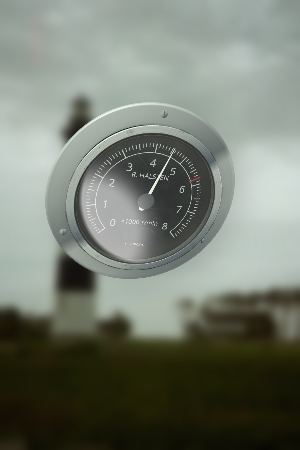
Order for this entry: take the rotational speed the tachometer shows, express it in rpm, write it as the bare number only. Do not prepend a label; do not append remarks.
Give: 4500
